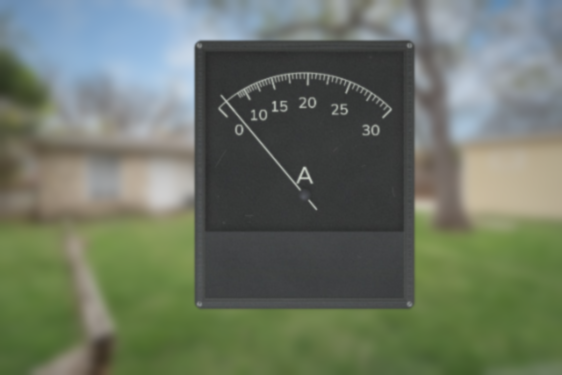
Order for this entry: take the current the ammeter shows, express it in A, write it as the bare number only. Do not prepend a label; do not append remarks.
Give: 5
